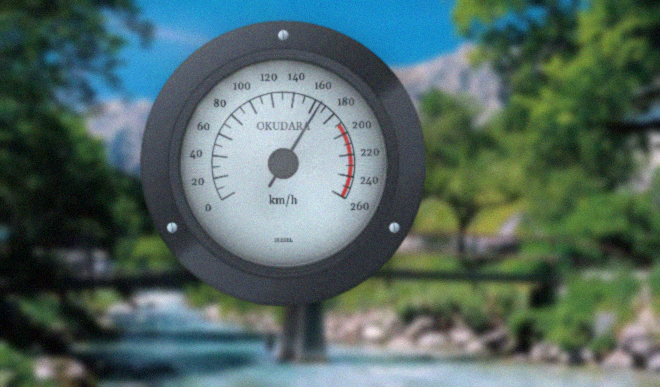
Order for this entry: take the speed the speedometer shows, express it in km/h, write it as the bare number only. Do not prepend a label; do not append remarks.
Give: 165
